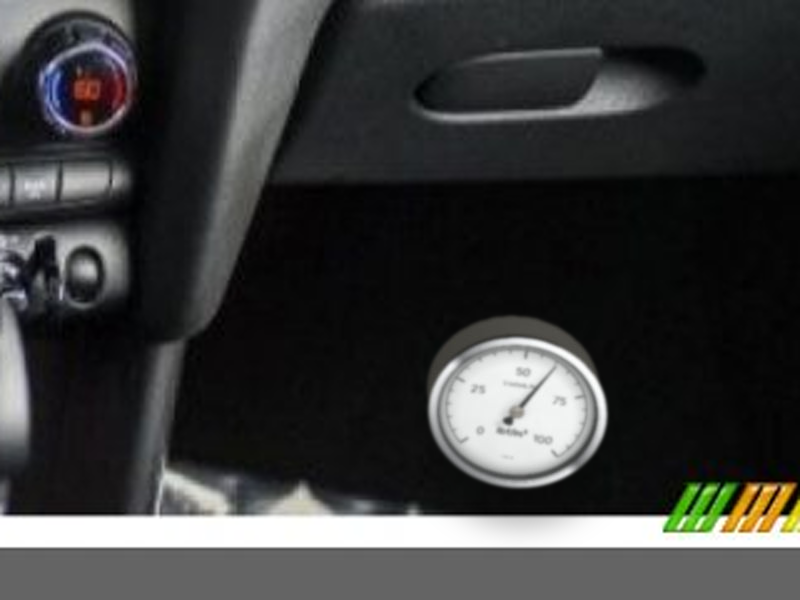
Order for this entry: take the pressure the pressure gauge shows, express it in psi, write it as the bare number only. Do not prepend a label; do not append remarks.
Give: 60
